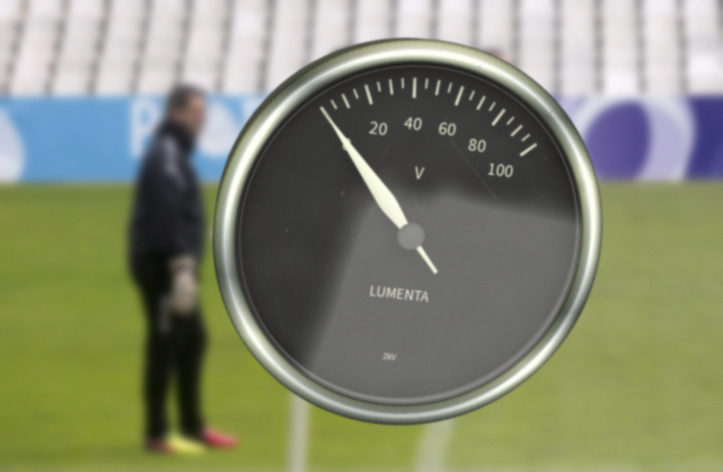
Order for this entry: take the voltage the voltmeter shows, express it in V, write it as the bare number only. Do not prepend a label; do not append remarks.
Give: 0
